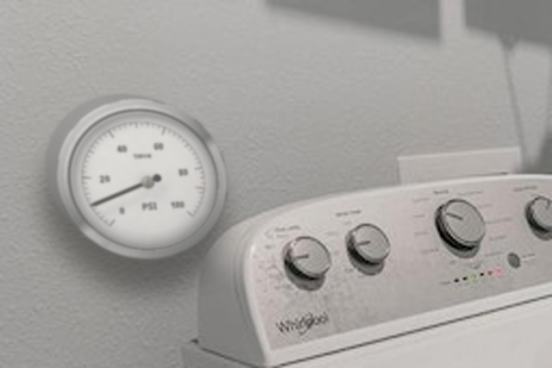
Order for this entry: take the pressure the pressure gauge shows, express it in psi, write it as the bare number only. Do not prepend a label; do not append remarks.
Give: 10
